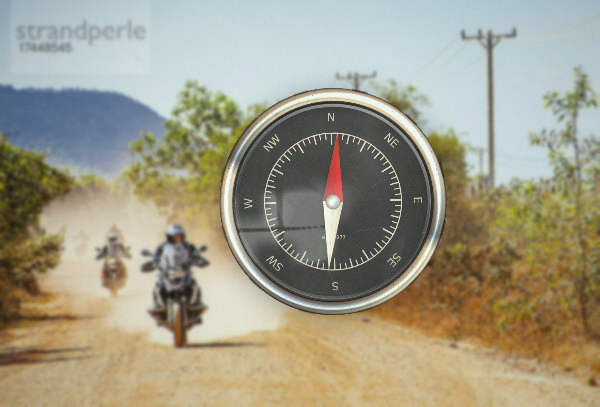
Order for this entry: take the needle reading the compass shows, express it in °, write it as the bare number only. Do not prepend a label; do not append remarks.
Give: 5
